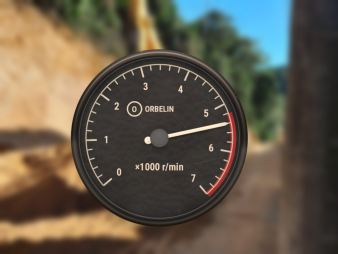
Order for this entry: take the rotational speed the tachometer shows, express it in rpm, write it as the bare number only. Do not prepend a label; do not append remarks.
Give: 5400
